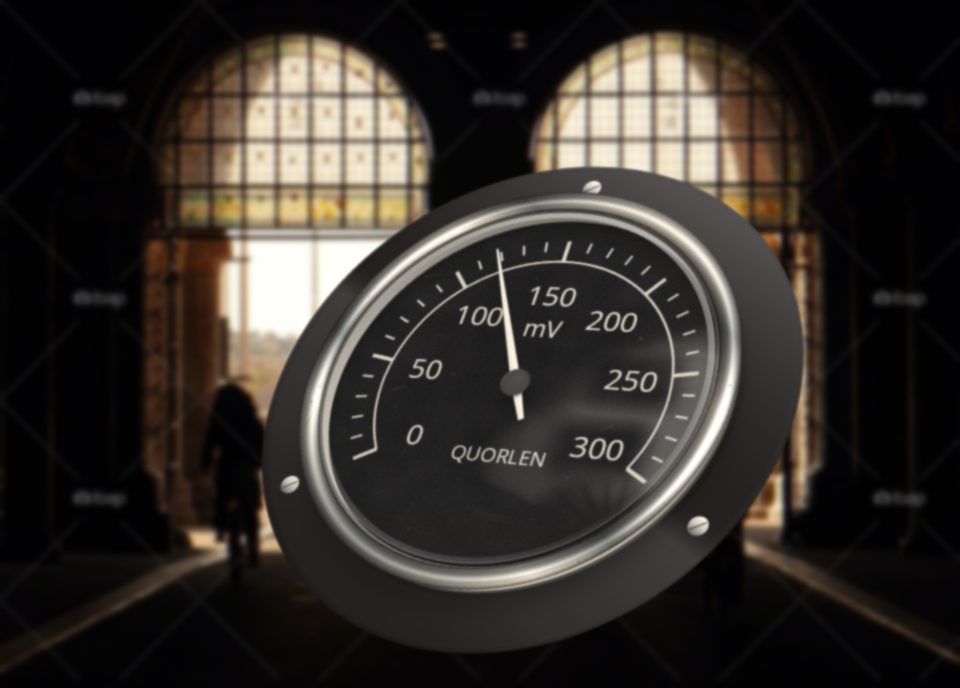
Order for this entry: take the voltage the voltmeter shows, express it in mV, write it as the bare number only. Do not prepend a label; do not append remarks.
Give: 120
